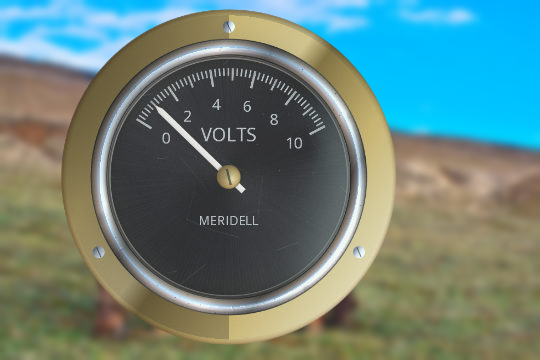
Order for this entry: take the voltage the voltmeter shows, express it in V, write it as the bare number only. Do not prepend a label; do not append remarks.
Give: 1
